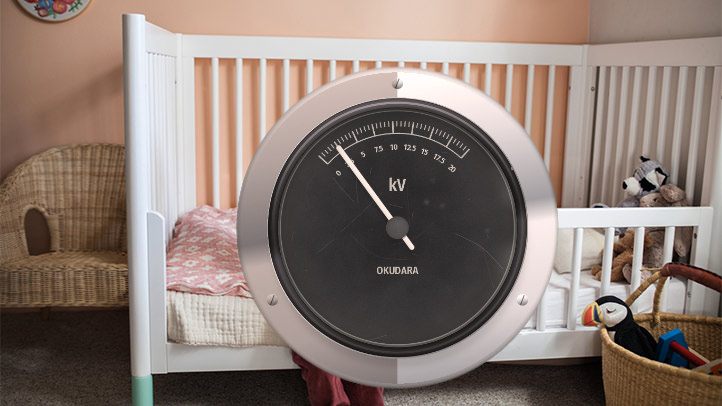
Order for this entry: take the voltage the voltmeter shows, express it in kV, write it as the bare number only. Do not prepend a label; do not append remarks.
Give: 2.5
